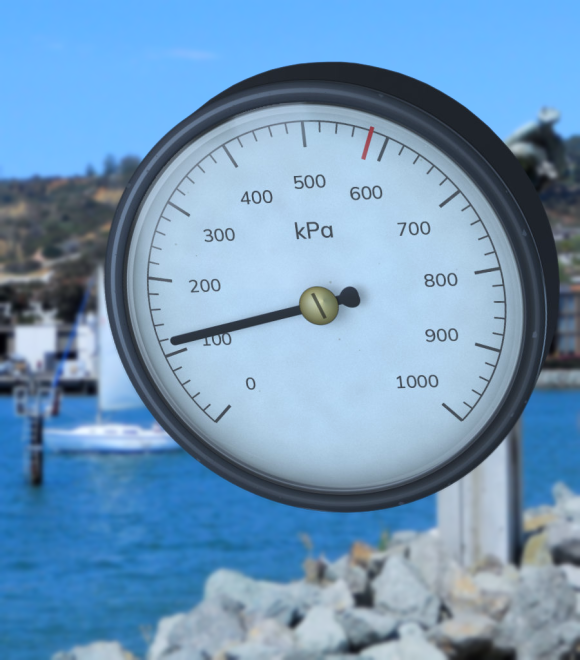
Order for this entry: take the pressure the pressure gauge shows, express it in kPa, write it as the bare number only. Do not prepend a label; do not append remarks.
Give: 120
